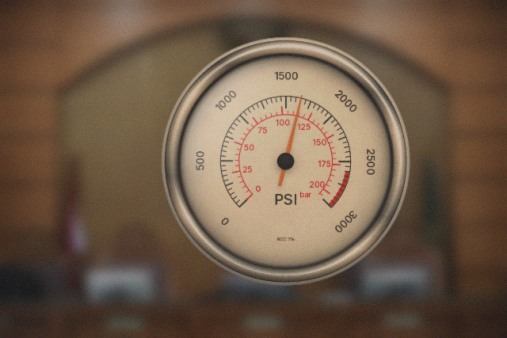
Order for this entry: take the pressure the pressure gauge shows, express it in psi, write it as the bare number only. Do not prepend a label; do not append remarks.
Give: 1650
